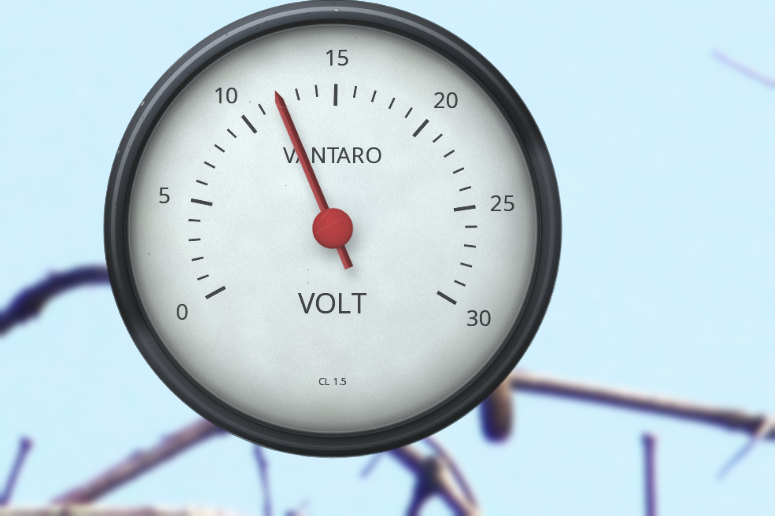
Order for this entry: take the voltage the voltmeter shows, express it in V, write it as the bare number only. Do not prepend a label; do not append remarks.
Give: 12
